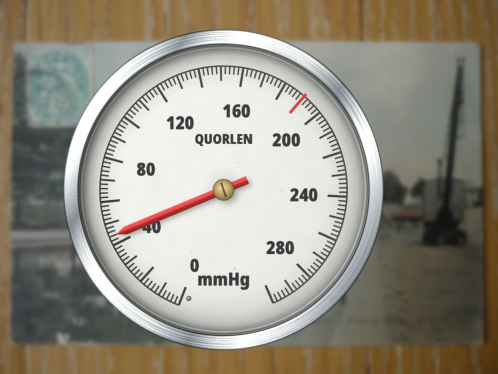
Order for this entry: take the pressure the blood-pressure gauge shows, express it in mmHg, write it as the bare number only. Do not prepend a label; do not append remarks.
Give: 44
